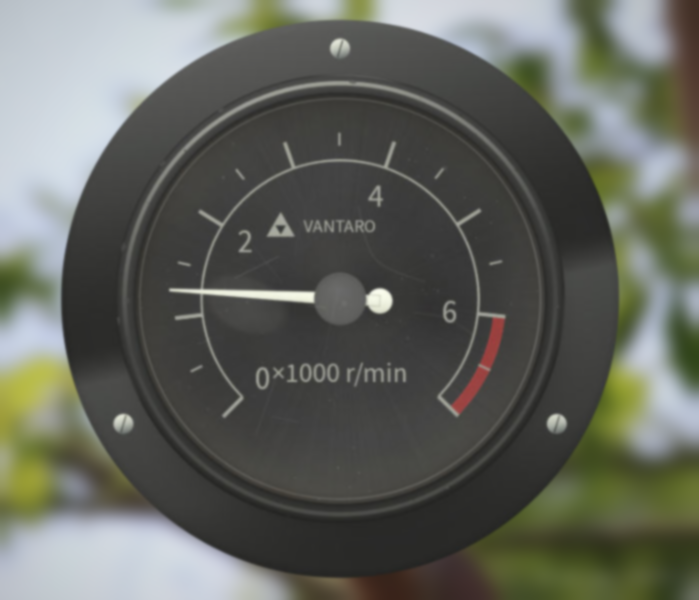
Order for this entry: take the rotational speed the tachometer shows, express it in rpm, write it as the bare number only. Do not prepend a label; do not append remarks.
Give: 1250
